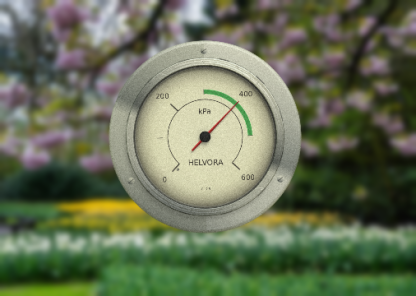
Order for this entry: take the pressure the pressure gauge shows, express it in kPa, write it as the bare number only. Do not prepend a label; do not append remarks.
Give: 400
